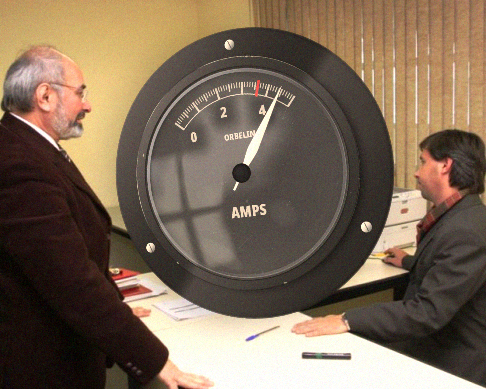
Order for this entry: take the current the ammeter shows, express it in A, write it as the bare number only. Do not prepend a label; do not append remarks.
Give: 4.5
